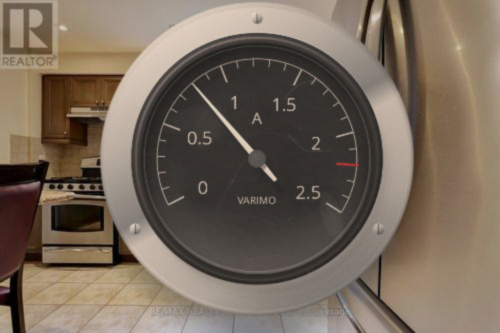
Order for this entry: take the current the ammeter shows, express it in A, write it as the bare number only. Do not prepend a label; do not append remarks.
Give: 0.8
